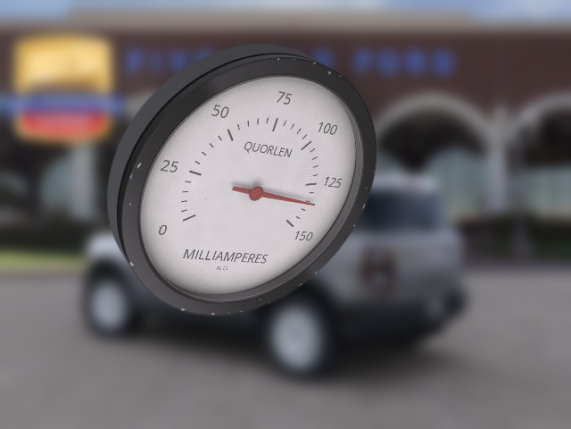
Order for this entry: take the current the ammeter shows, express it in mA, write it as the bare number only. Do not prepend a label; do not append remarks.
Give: 135
